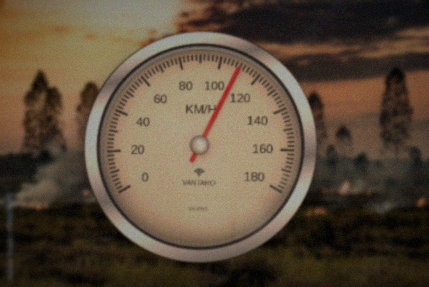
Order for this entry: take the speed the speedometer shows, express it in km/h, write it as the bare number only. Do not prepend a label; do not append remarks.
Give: 110
